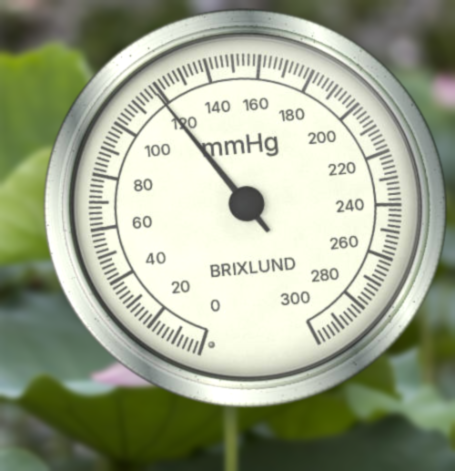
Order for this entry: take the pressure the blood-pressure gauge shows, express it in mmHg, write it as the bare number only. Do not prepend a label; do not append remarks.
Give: 118
